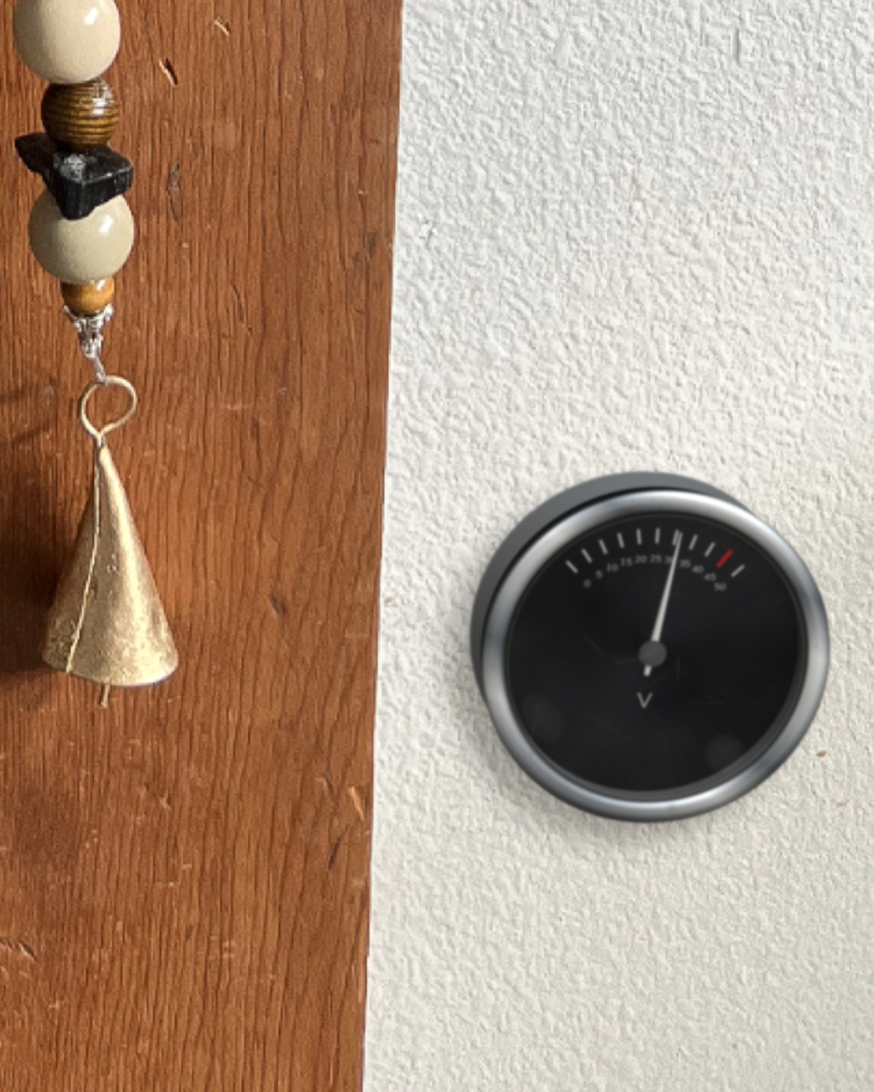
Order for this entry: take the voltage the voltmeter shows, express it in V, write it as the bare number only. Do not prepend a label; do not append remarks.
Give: 30
